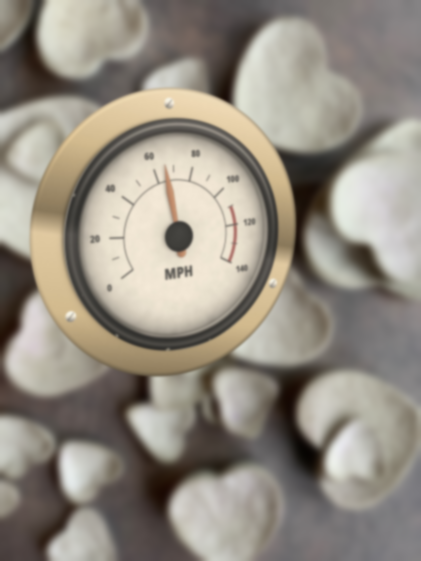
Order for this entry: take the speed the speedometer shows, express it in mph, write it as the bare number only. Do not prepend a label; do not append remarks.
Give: 65
